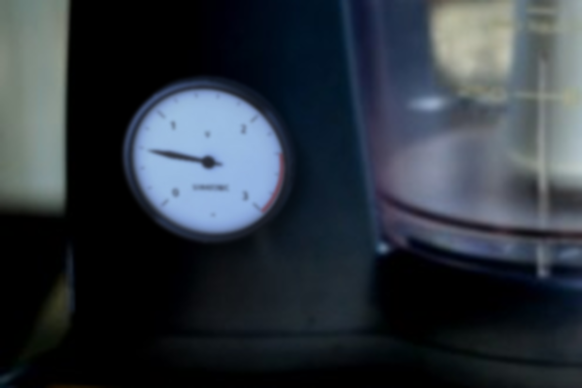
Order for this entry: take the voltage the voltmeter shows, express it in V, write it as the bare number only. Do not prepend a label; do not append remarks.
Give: 0.6
